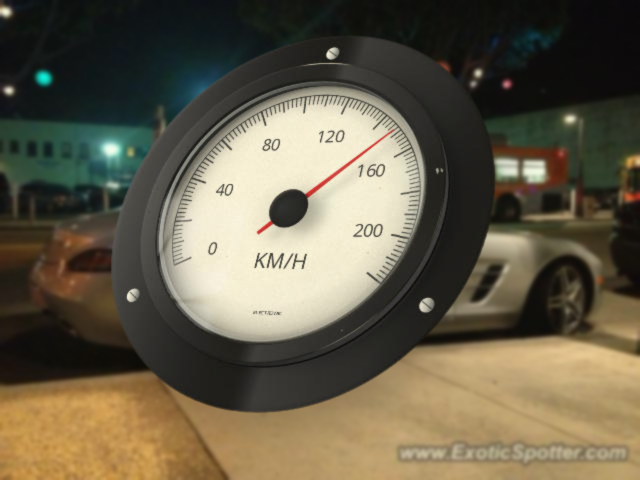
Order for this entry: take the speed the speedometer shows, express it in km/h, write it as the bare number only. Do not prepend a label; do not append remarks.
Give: 150
